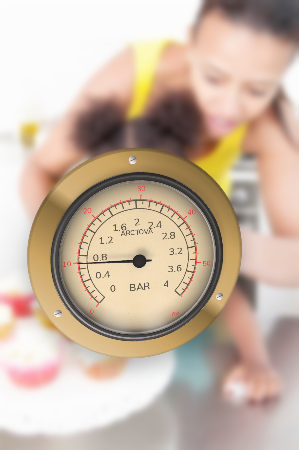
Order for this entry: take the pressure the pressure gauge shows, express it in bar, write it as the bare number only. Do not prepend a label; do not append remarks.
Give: 0.7
